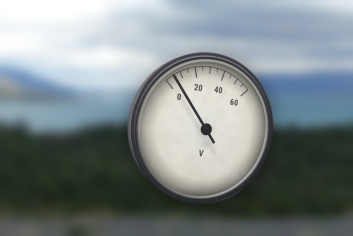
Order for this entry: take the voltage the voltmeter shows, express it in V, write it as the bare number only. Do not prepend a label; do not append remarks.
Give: 5
